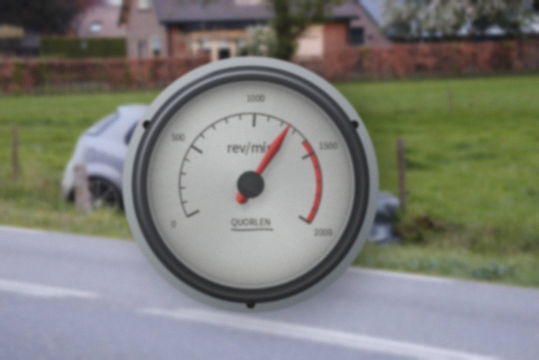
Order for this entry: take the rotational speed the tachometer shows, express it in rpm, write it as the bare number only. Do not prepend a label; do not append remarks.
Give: 1250
